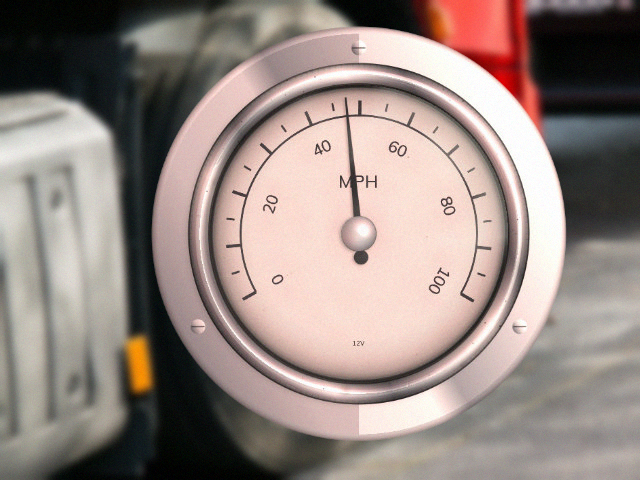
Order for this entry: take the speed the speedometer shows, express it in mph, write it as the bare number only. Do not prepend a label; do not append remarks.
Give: 47.5
